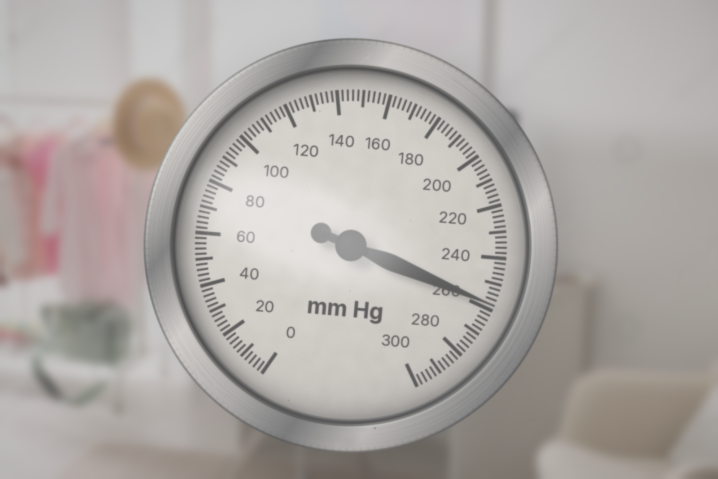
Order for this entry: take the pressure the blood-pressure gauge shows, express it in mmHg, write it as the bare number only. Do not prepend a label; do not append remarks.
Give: 258
